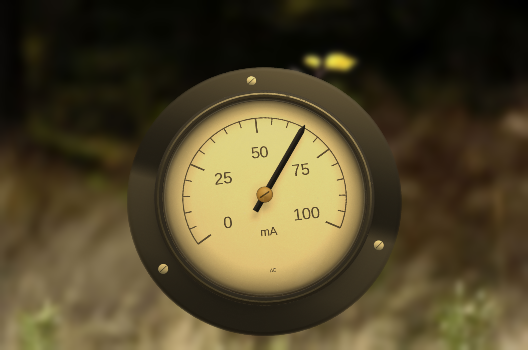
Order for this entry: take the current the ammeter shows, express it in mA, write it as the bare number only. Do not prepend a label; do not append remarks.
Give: 65
